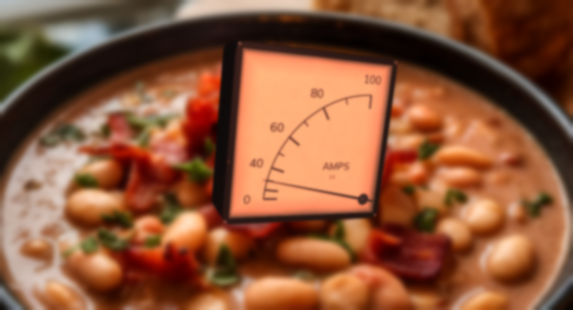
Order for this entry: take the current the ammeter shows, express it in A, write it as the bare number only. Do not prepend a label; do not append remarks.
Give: 30
